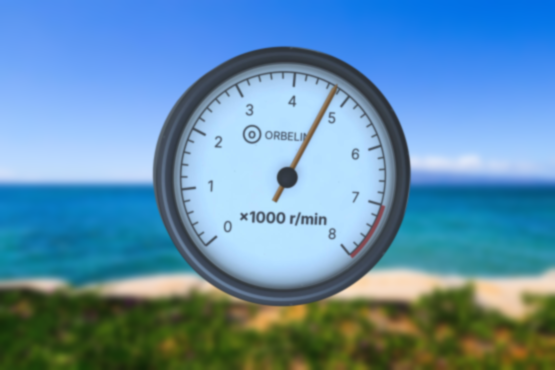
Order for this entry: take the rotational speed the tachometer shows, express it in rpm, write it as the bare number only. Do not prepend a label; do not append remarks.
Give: 4700
